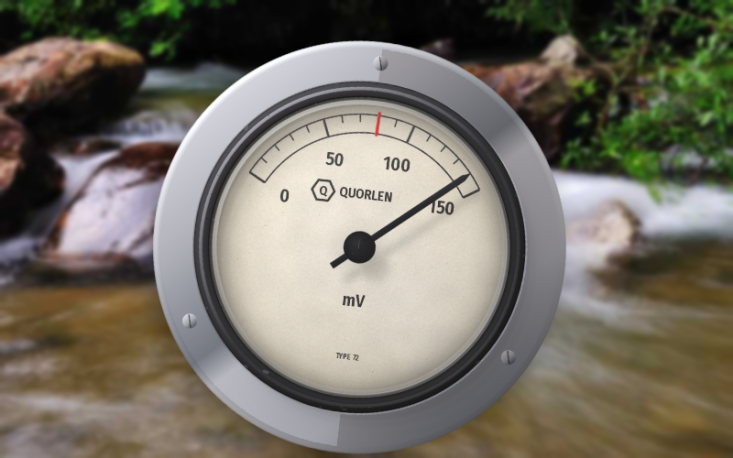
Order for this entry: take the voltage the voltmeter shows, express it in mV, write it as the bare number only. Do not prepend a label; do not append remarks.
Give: 140
